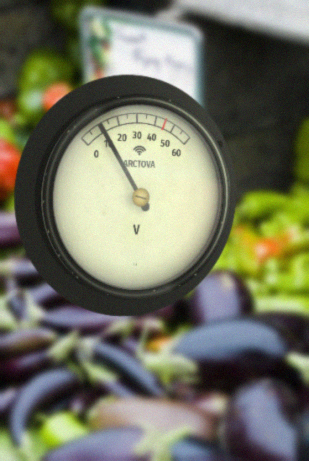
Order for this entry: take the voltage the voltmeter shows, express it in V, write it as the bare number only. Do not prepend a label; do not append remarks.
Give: 10
